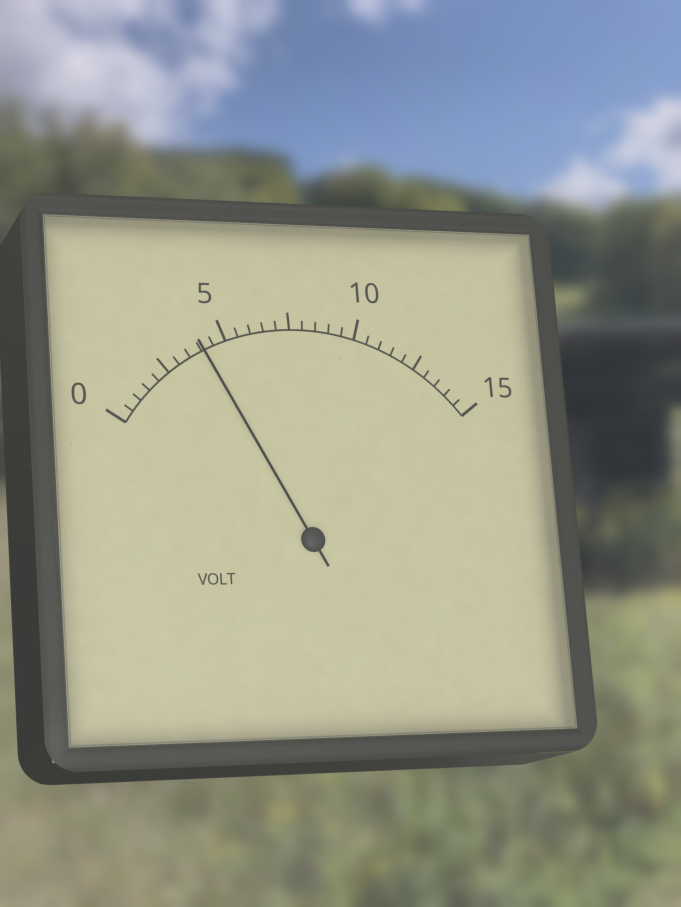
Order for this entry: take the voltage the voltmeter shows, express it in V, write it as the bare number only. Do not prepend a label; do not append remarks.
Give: 4
